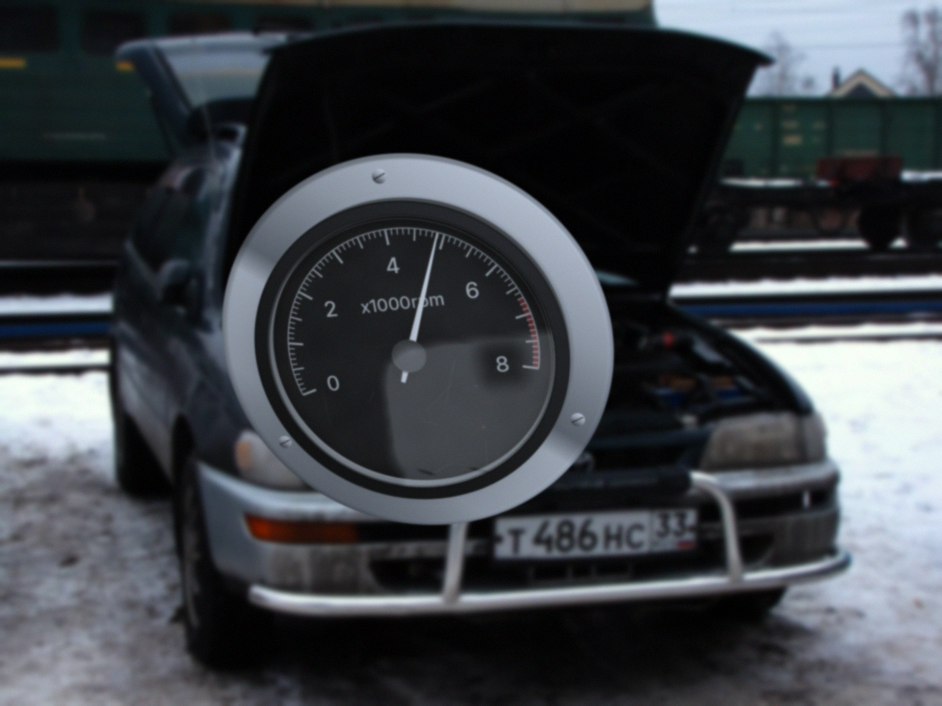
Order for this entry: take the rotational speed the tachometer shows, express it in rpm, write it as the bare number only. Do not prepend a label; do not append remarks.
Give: 4900
